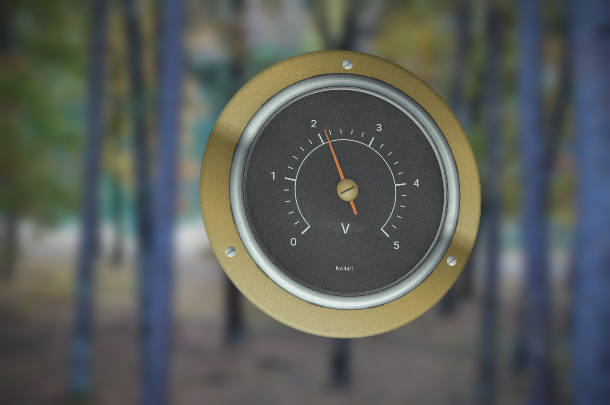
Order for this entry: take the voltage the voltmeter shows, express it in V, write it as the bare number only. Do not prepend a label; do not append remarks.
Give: 2.1
